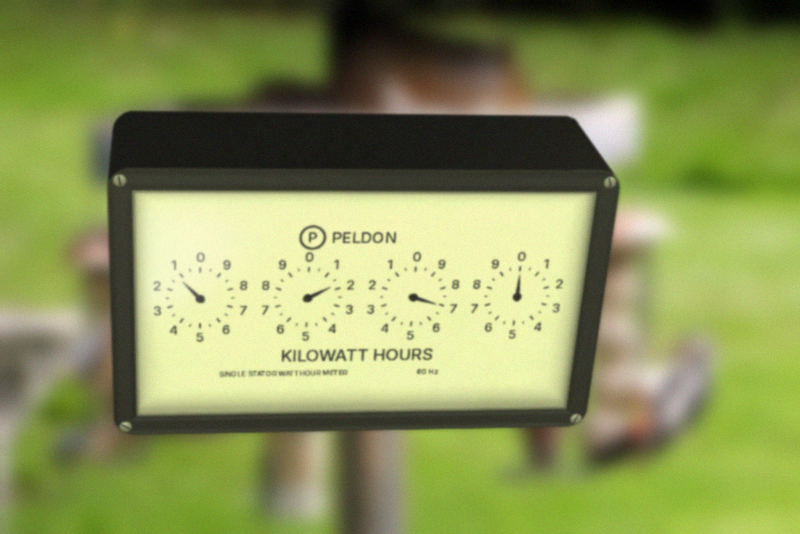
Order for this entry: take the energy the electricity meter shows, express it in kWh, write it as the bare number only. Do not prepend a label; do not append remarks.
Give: 1170
